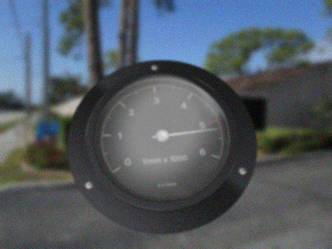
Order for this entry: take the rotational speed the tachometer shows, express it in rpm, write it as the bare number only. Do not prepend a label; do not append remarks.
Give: 5250
